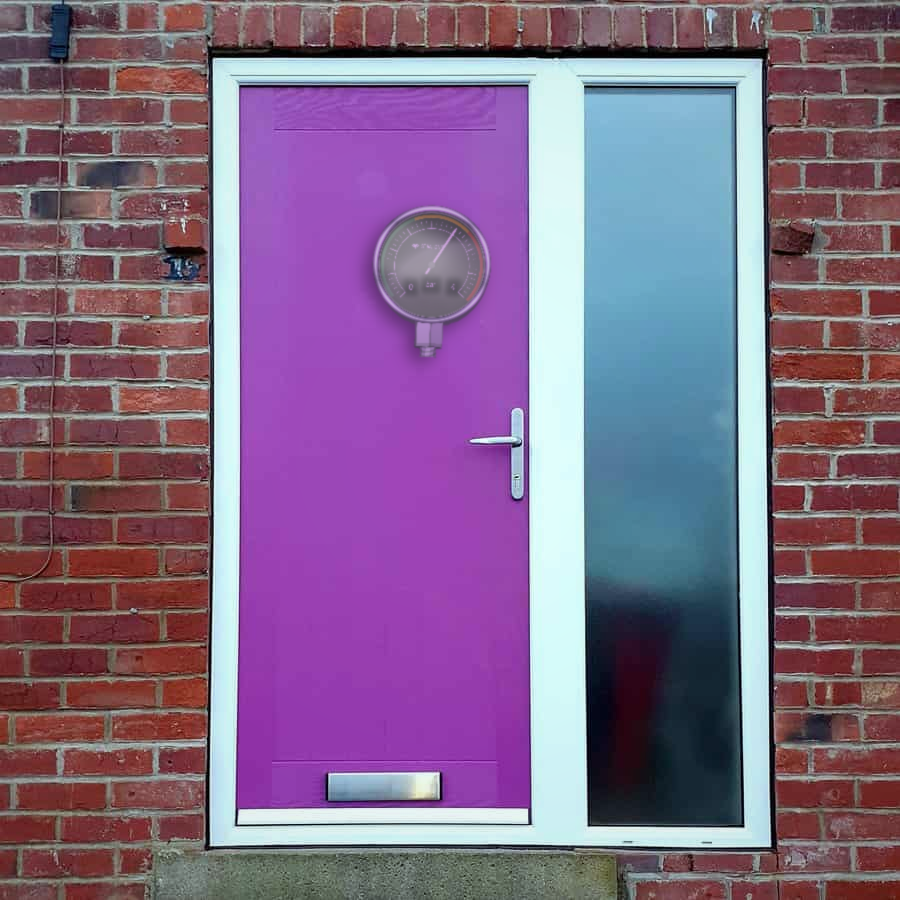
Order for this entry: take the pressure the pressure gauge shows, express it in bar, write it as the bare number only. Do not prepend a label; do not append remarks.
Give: 2.5
